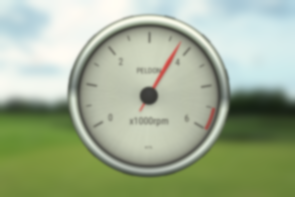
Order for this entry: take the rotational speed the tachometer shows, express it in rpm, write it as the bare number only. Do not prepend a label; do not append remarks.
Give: 3750
